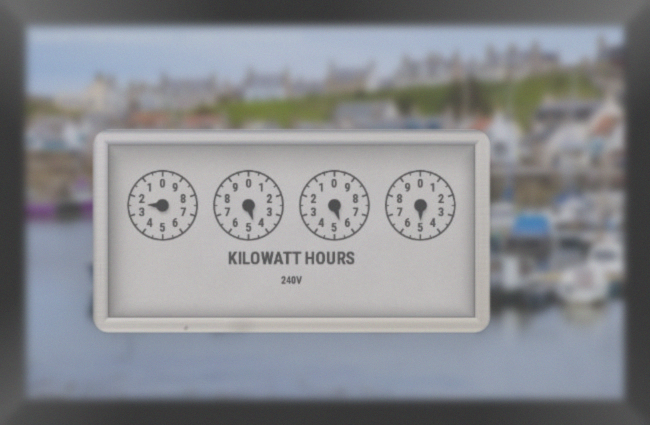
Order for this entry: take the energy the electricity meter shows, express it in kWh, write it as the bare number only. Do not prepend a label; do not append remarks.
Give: 2455
